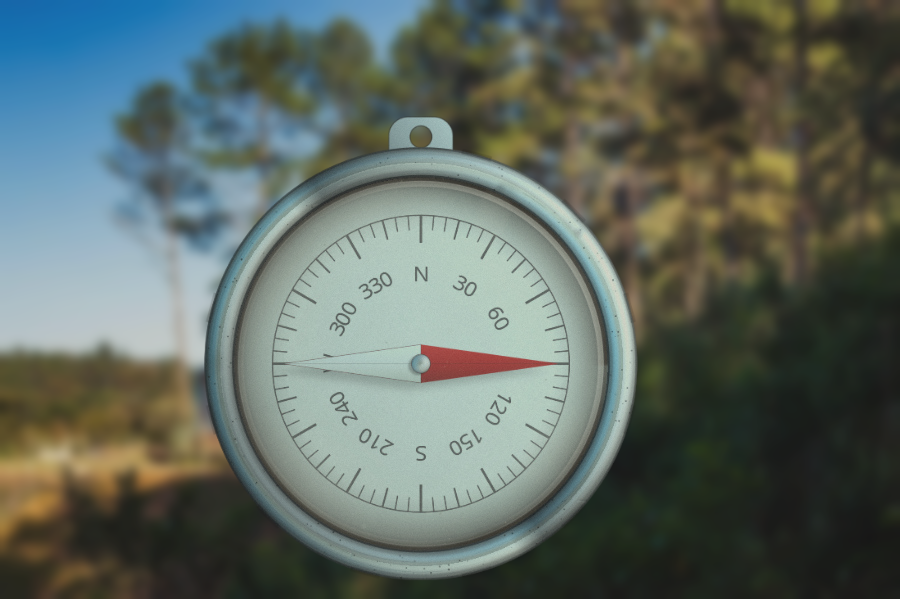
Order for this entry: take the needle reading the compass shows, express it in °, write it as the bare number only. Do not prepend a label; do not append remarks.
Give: 90
